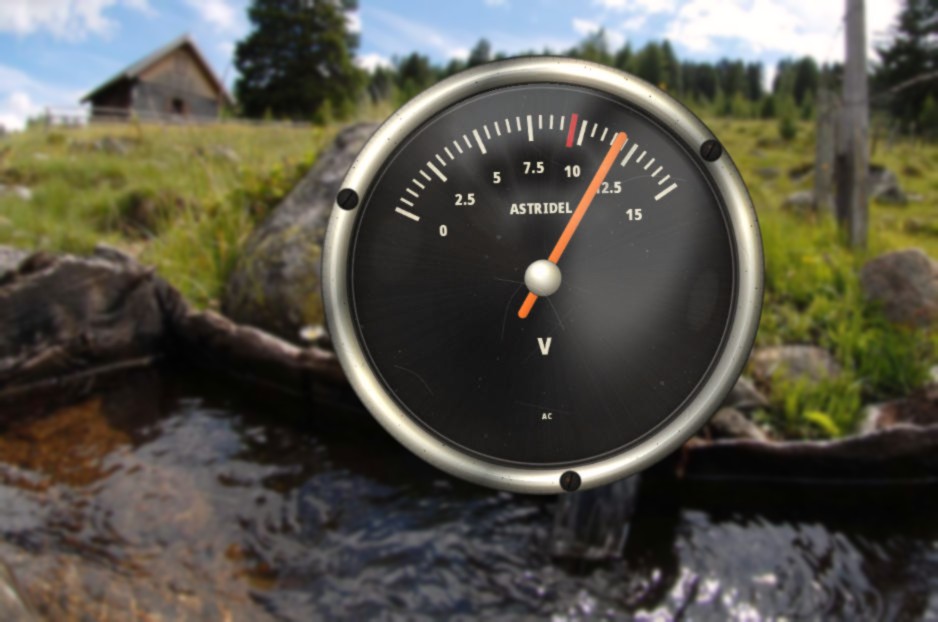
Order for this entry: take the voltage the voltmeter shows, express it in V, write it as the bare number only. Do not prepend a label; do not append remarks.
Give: 11.75
